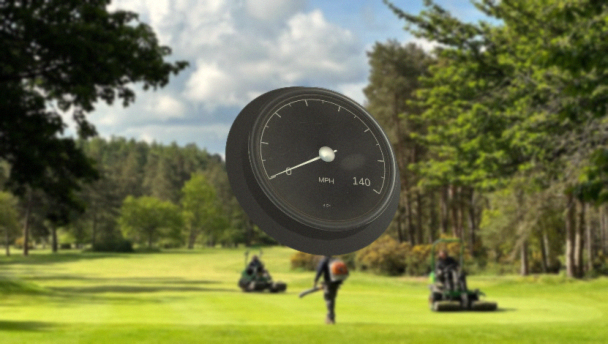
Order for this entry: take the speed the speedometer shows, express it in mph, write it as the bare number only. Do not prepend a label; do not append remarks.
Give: 0
